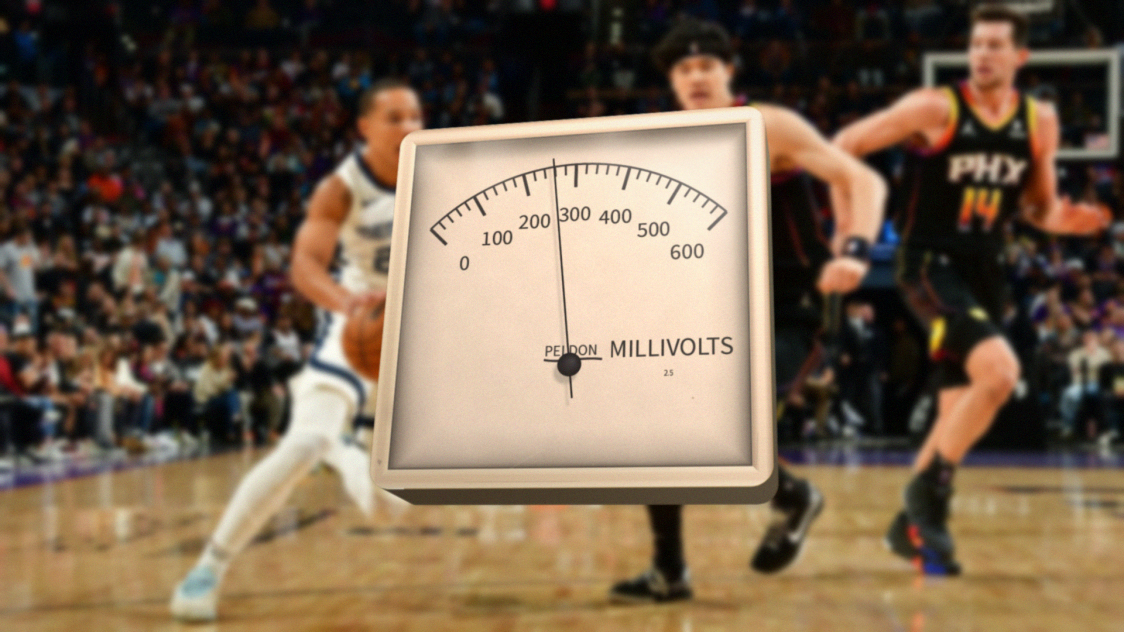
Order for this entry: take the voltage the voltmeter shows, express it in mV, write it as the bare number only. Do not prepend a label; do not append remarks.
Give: 260
